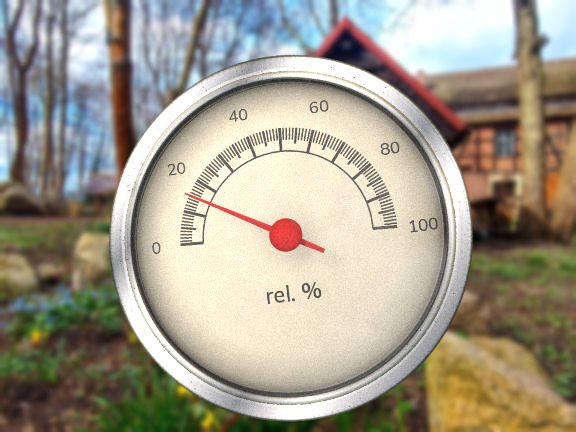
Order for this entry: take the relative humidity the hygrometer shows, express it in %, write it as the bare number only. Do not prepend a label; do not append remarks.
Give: 15
